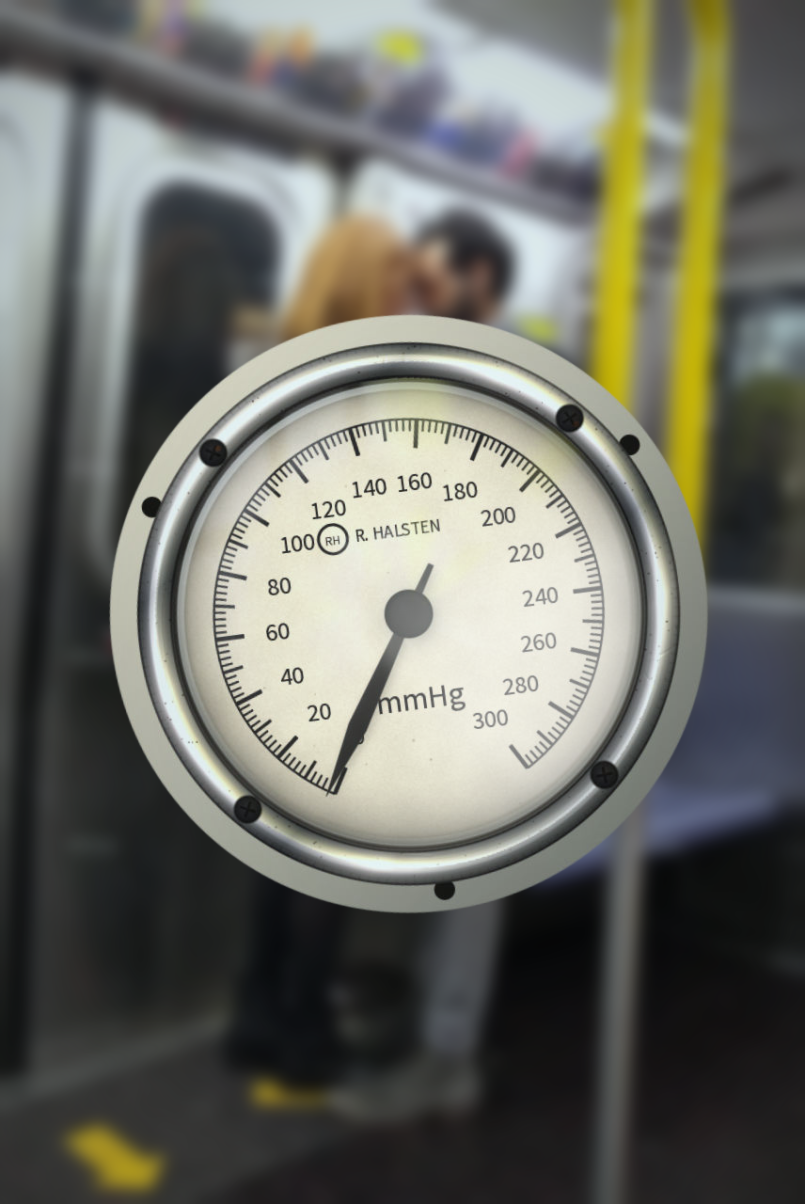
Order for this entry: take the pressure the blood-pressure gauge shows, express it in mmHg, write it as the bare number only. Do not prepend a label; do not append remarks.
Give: 2
